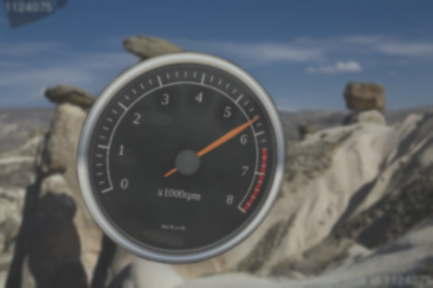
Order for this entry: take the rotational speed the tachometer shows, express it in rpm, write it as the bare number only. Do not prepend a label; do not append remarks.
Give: 5600
